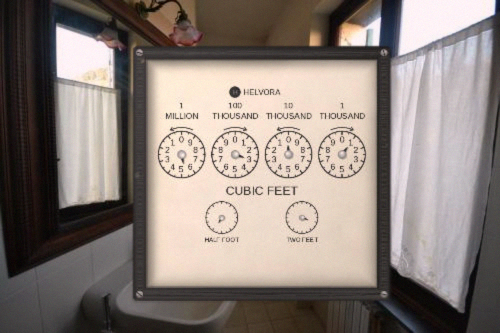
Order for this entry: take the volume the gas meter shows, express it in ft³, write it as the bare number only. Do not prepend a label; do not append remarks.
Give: 530100
